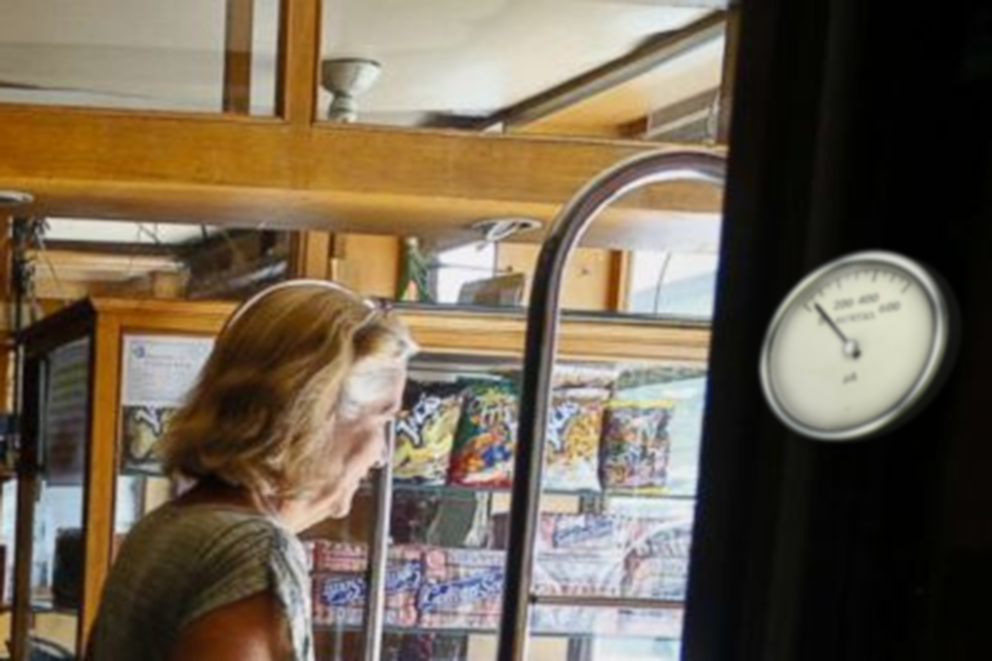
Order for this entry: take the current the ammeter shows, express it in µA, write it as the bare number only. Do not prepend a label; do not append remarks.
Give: 50
